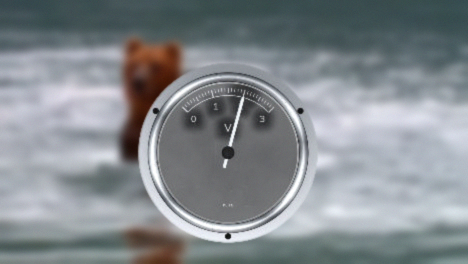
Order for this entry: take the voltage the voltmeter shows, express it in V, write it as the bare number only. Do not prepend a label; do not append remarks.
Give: 2
